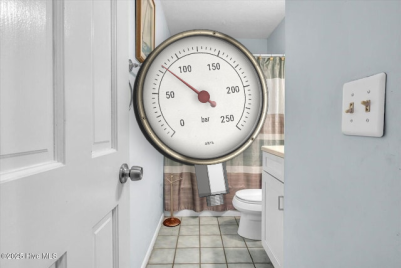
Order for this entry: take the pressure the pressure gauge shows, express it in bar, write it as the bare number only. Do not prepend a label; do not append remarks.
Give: 80
